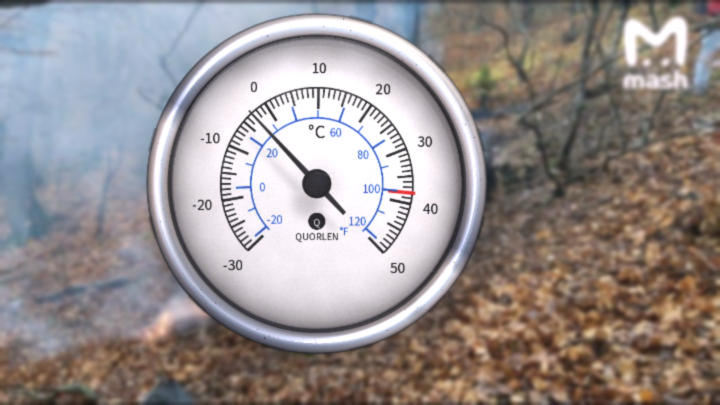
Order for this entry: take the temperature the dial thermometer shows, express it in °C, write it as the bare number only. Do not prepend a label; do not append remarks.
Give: -3
